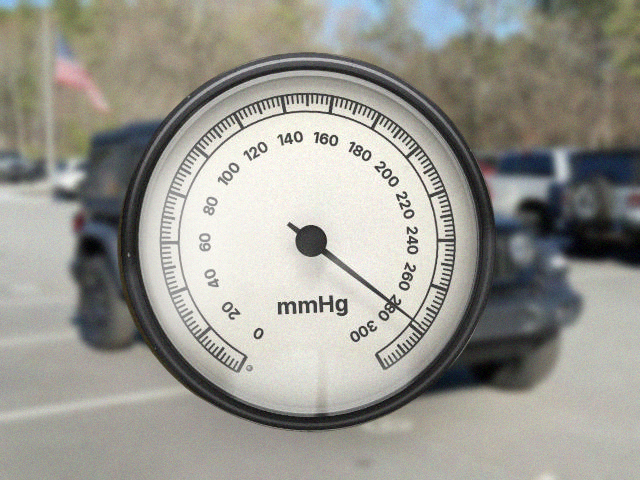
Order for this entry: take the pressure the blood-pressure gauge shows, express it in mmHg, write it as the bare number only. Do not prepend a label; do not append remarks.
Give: 278
